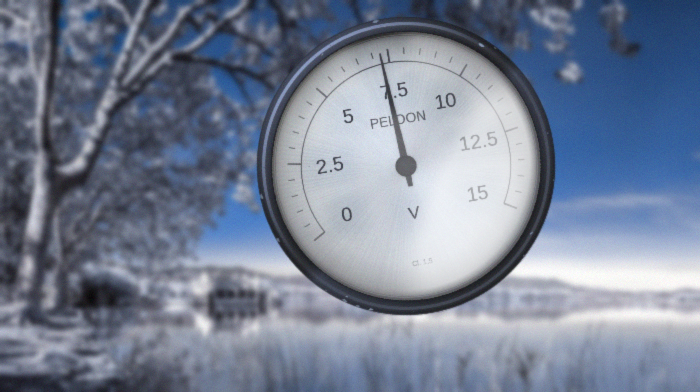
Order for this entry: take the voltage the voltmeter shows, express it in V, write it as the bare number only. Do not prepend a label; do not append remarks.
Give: 7.25
